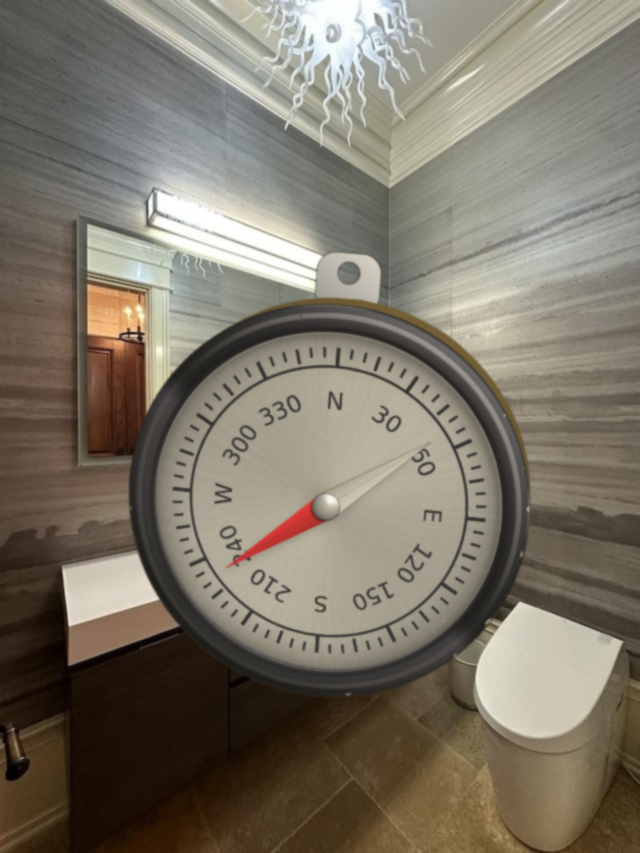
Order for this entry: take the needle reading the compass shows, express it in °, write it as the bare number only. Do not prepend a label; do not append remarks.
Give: 232.5
